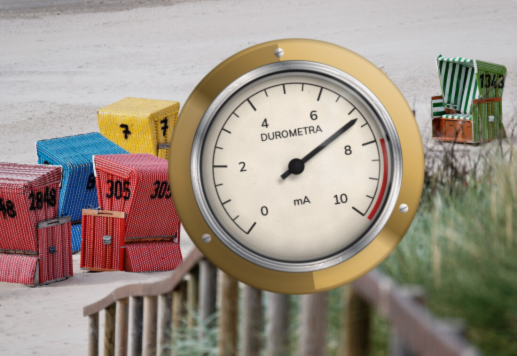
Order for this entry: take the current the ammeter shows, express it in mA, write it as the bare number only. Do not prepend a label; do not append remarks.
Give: 7.25
